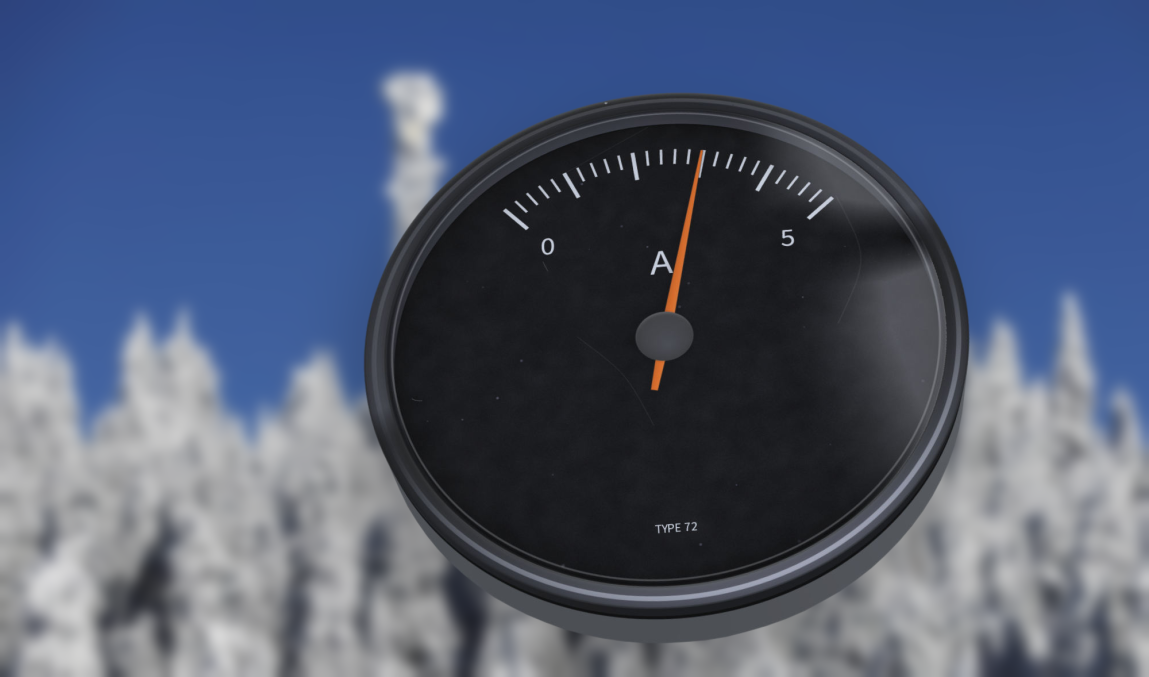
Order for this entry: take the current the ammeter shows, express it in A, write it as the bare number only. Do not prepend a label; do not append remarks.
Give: 3
